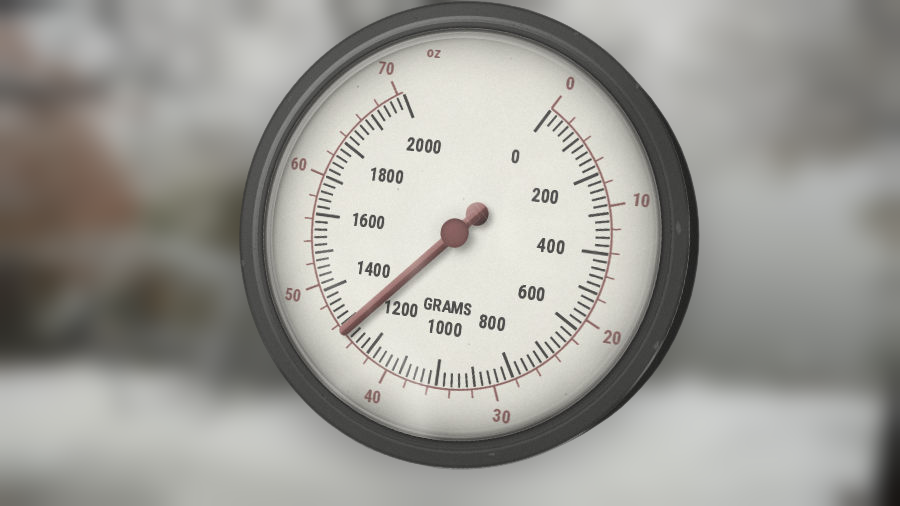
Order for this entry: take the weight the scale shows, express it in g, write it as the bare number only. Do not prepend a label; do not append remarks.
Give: 1280
